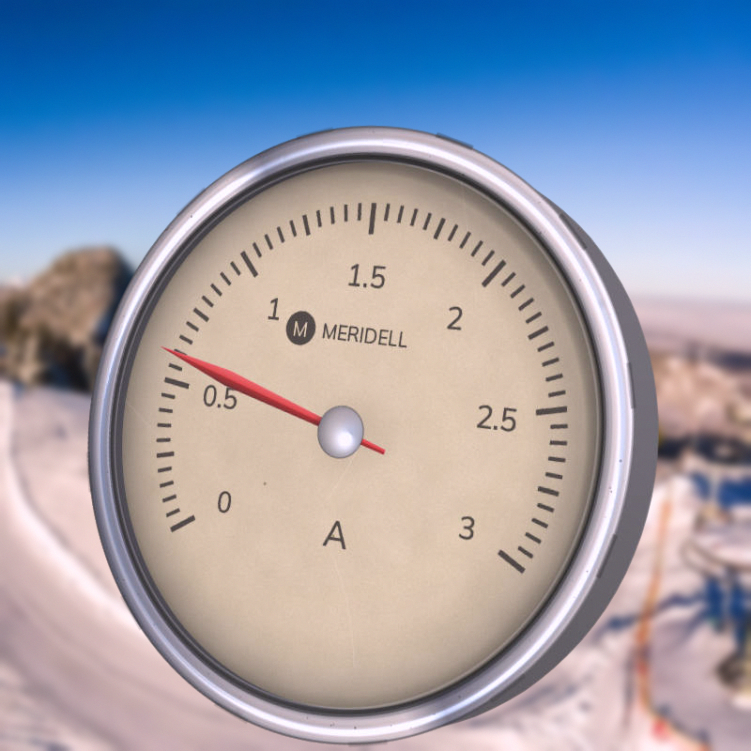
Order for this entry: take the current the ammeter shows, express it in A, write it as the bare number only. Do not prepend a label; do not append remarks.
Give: 0.6
